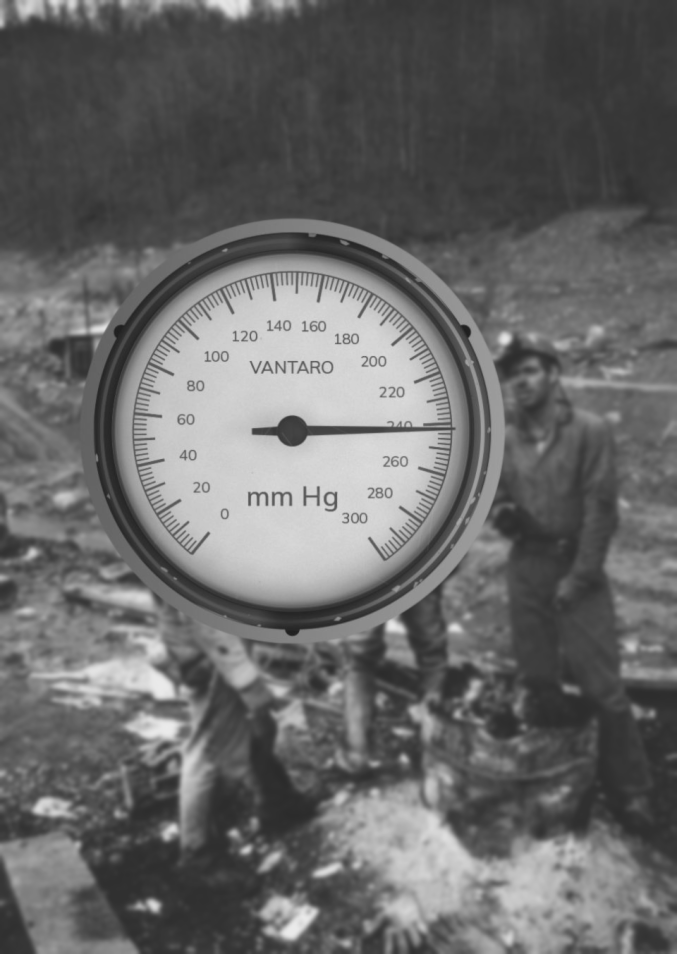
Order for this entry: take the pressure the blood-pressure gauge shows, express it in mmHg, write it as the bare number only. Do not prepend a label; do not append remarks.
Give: 242
